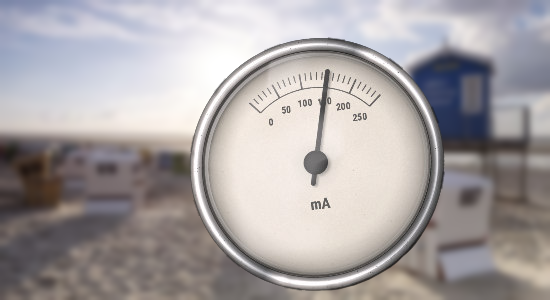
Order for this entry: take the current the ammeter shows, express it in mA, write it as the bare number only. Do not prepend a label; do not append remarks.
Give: 150
